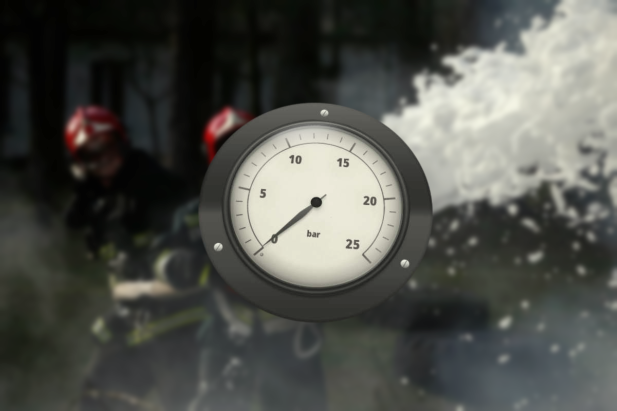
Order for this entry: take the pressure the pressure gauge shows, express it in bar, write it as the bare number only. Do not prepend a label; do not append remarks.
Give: 0
